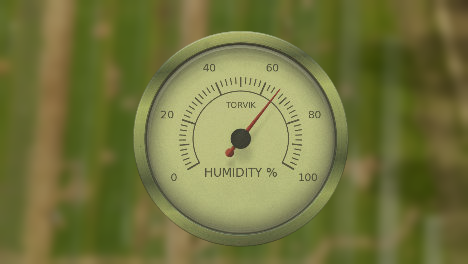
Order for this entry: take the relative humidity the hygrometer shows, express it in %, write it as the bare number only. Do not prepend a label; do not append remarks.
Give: 66
